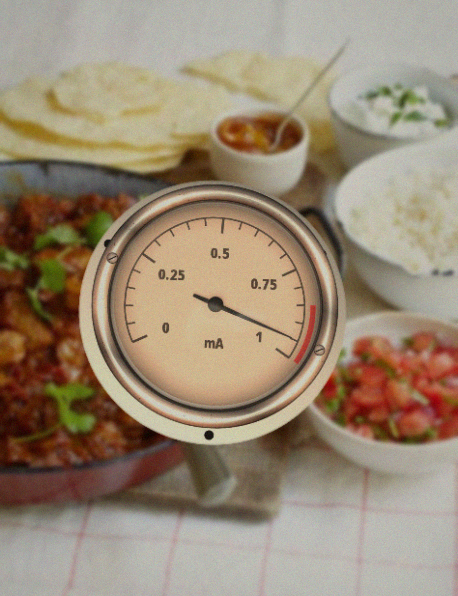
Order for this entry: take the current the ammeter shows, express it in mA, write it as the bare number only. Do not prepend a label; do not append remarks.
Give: 0.95
